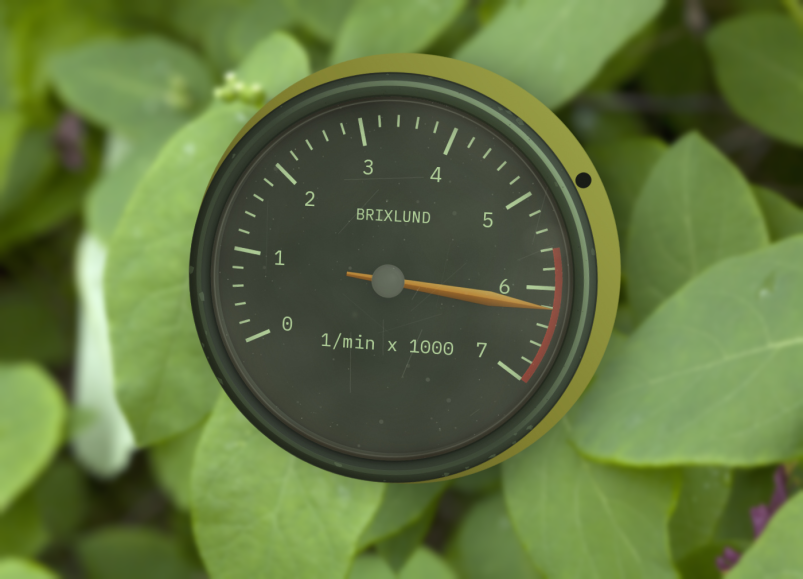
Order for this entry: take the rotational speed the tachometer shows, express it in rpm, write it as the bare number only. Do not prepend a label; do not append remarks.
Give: 6200
